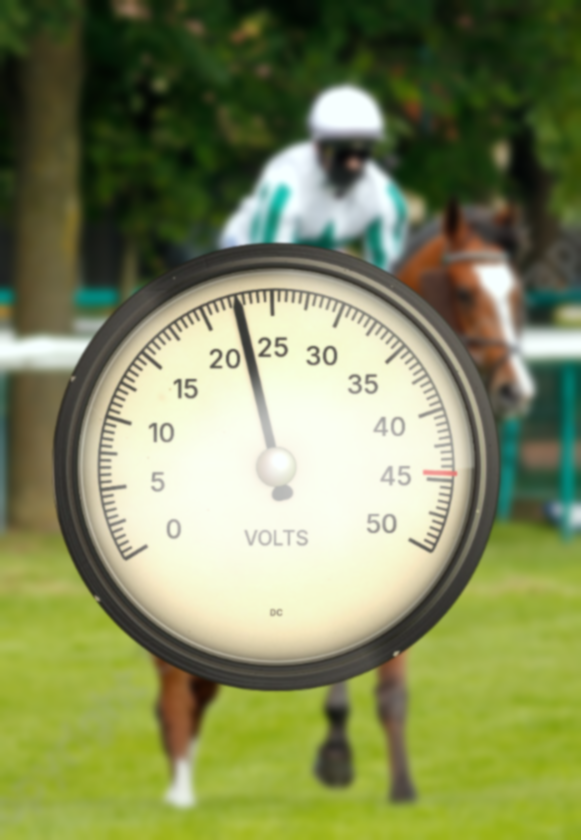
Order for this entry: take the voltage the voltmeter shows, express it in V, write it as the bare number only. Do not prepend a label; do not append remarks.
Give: 22.5
